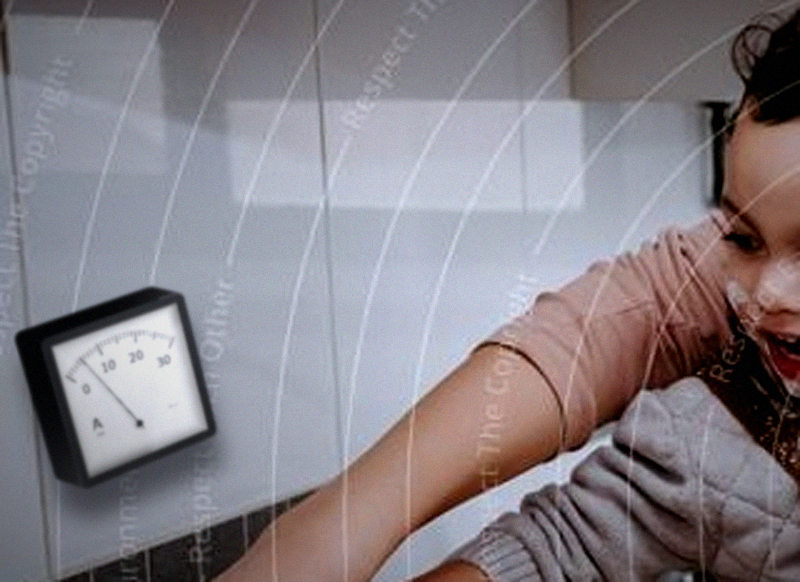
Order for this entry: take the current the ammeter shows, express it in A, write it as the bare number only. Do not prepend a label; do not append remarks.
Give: 5
